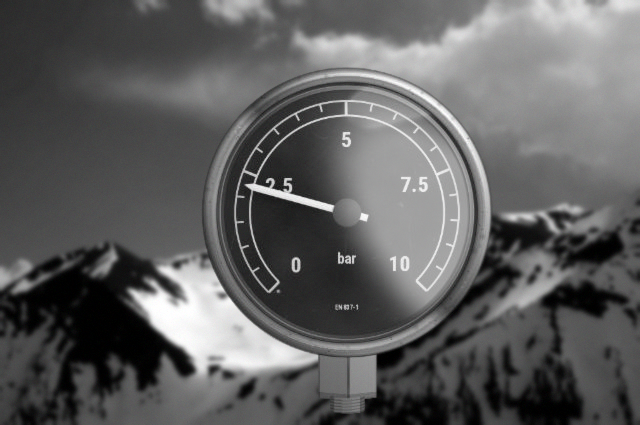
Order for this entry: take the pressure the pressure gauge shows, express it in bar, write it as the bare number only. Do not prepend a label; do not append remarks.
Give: 2.25
